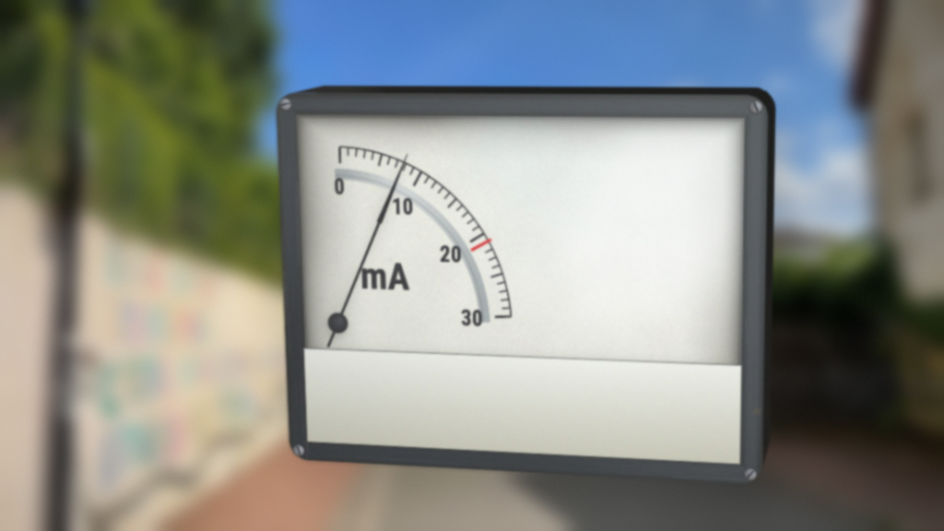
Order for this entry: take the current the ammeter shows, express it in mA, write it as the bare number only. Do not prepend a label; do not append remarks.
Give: 8
